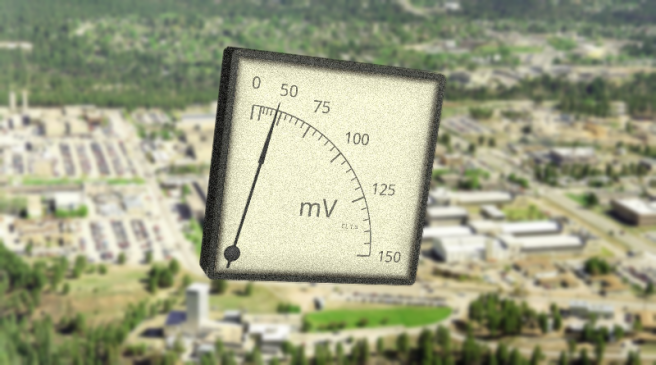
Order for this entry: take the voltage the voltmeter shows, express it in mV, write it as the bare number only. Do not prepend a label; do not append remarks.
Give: 45
